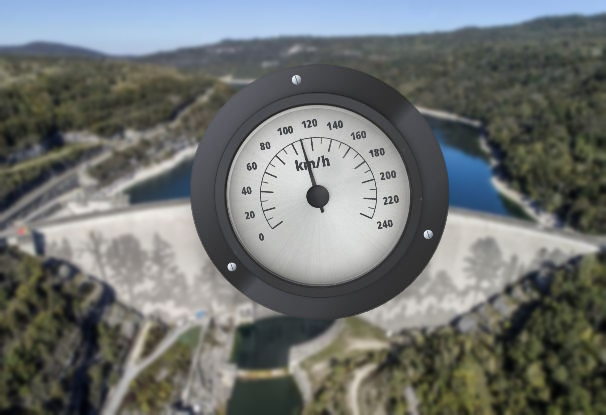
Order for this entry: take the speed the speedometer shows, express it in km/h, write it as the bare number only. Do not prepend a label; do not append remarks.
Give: 110
